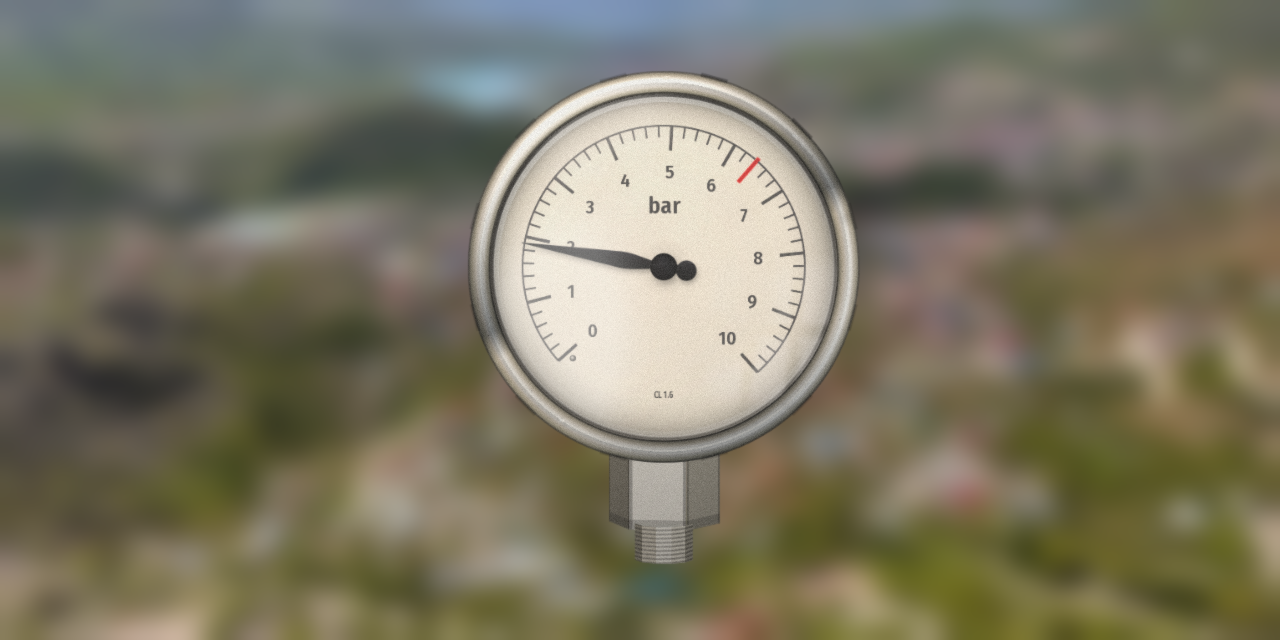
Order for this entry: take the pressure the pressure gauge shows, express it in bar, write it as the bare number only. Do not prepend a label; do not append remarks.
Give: 1.9
